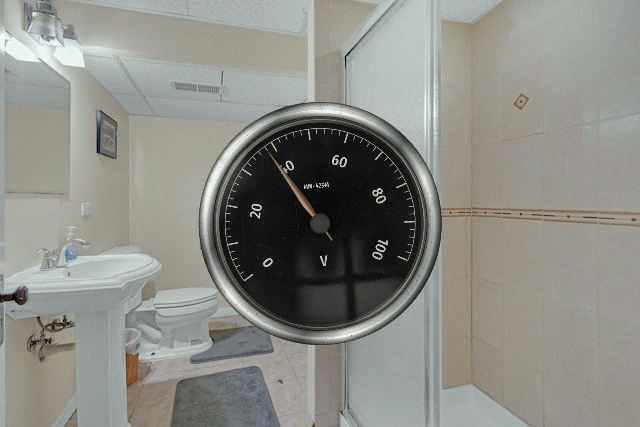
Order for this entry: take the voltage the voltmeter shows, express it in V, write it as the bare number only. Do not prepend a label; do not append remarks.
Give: 38
